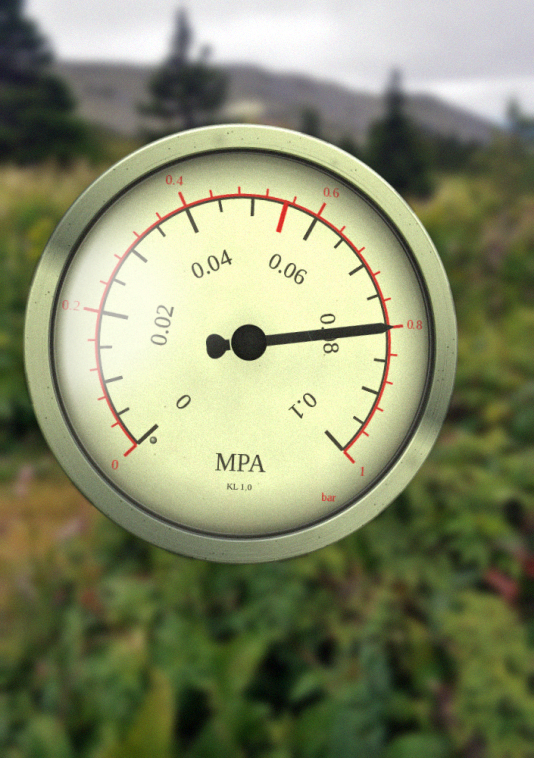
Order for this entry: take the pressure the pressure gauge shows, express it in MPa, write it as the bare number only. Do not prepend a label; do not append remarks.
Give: 0.08
